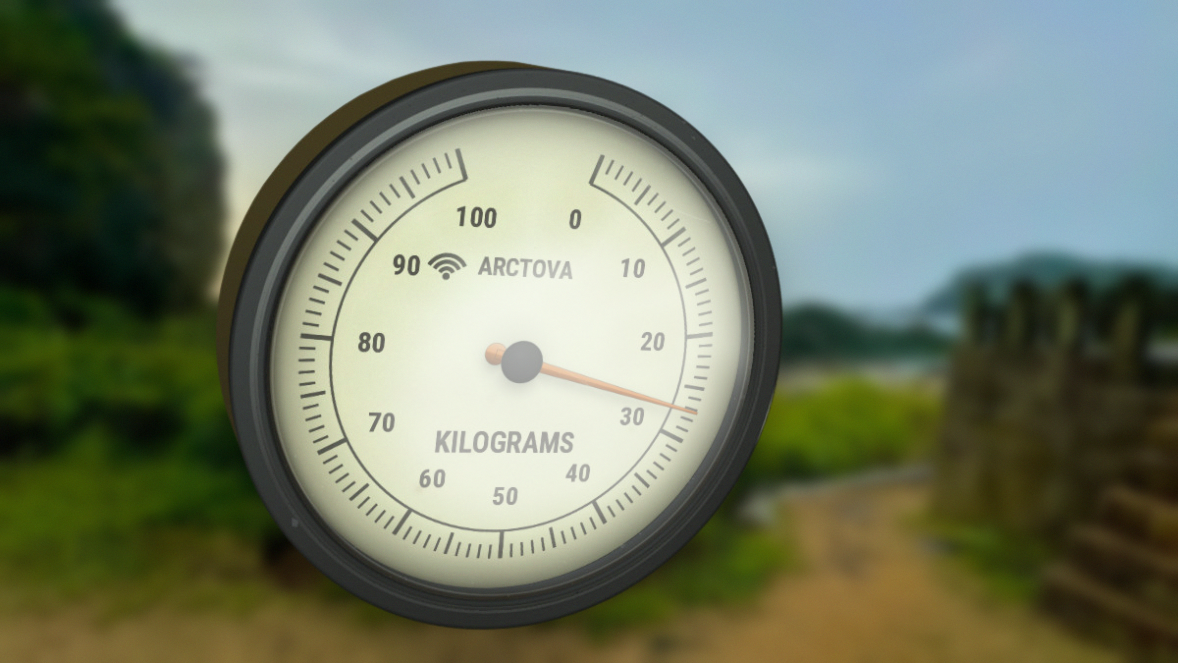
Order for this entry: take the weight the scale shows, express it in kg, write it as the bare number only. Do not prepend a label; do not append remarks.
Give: 27
